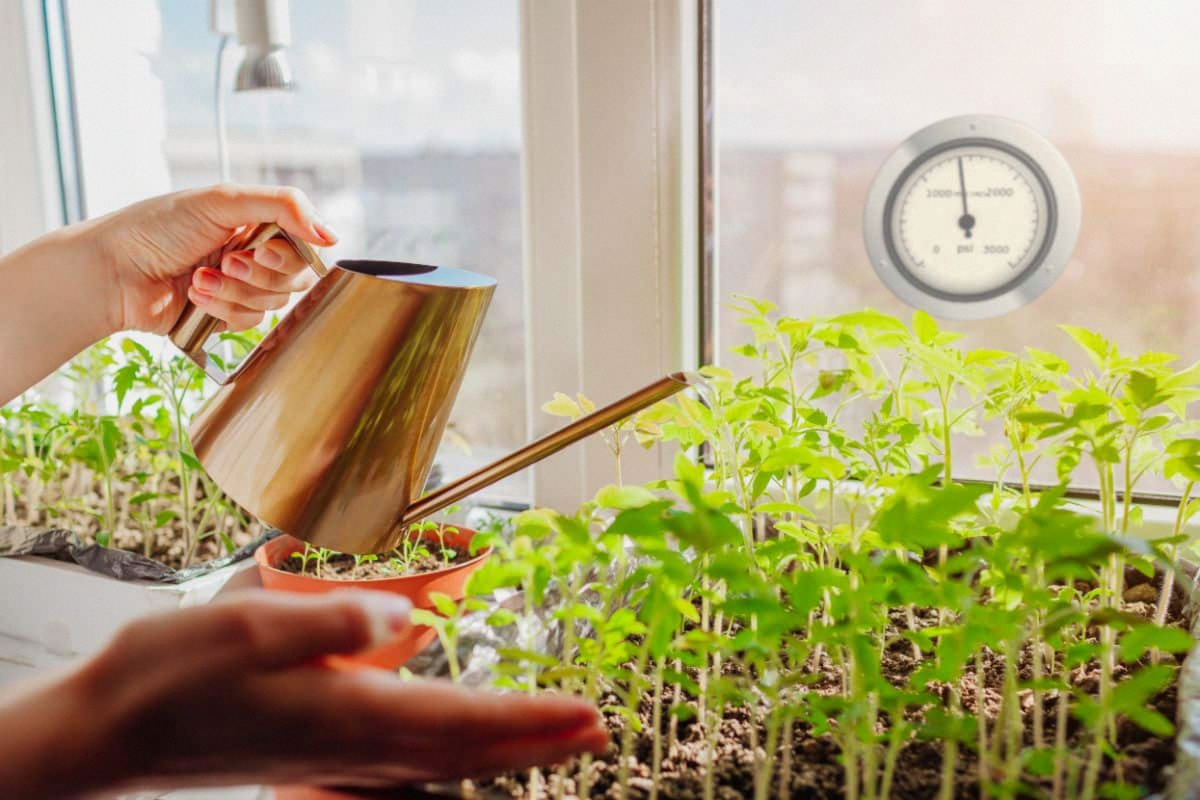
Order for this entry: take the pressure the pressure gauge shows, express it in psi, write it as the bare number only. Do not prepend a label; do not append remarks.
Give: 1400
